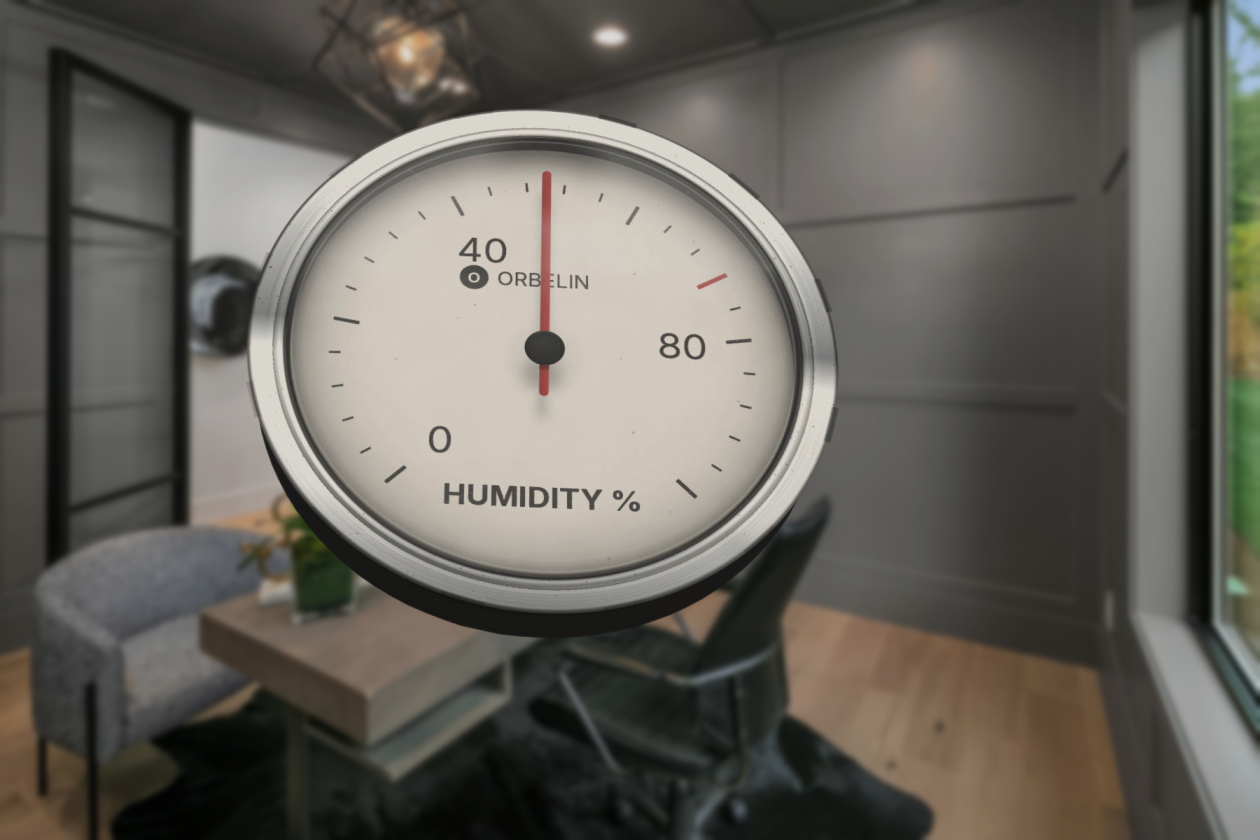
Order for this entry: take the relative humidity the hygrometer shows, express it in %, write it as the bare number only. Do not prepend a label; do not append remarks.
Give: 50
